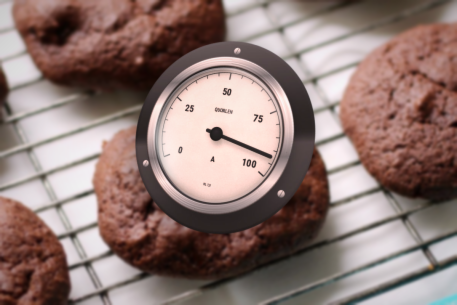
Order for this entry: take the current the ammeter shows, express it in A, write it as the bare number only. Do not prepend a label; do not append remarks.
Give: 92.5
